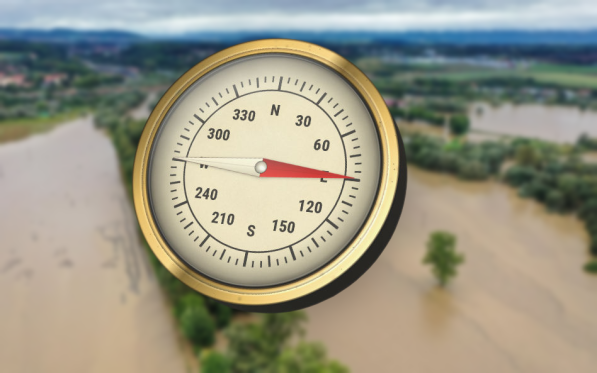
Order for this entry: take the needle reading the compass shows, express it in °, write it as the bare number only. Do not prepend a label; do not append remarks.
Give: 90
